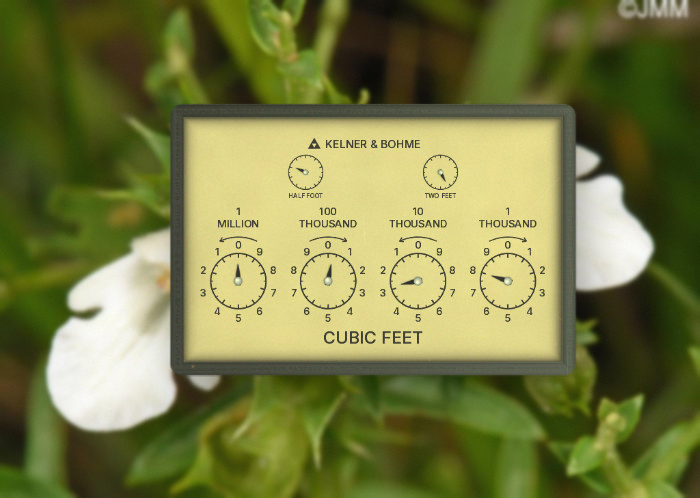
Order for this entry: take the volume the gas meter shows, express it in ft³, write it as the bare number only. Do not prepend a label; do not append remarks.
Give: 2800
